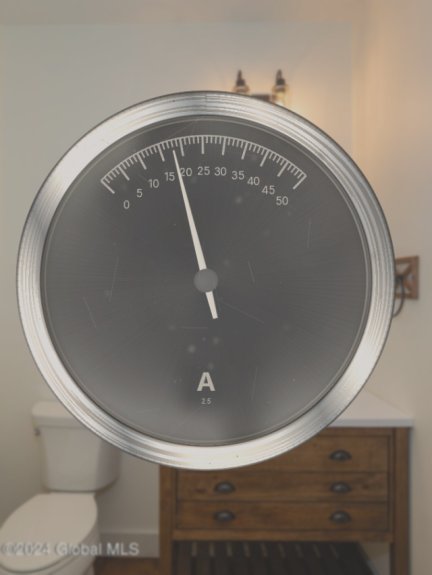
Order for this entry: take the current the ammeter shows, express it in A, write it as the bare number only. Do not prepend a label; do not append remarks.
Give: 18
